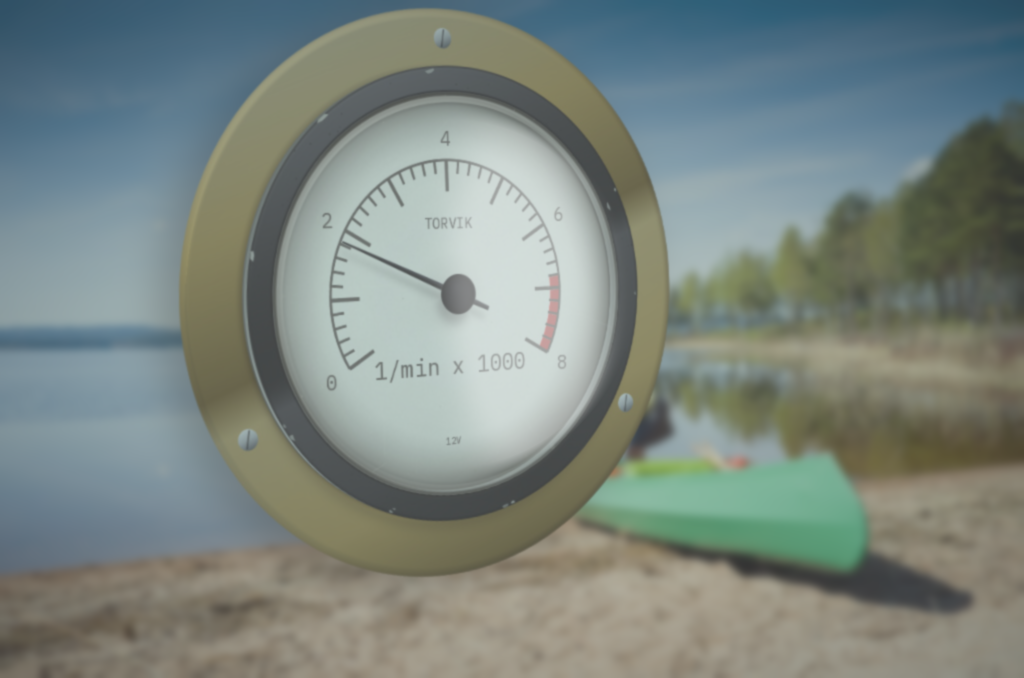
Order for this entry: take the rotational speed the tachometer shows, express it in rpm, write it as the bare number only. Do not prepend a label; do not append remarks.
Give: 1800
